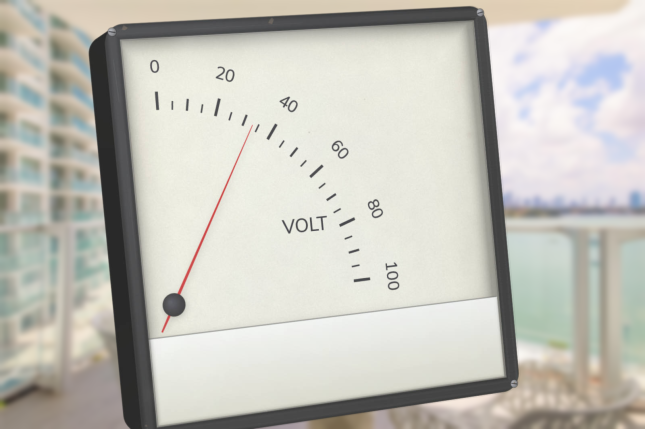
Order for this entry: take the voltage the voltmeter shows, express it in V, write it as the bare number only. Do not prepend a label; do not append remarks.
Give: 32.5
